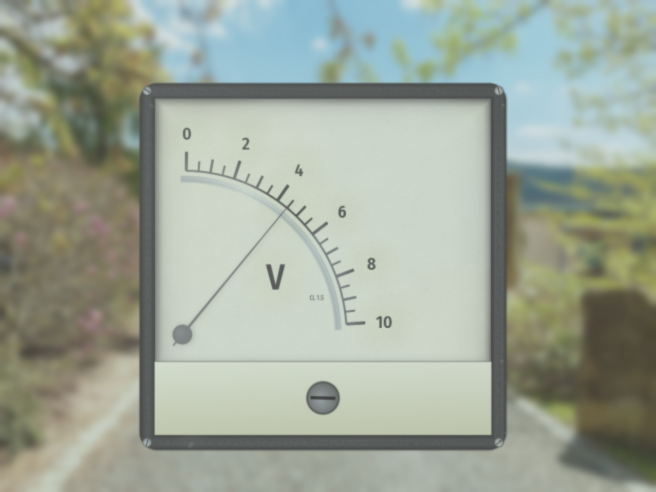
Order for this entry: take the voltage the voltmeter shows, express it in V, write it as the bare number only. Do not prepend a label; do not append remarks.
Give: 4.5
